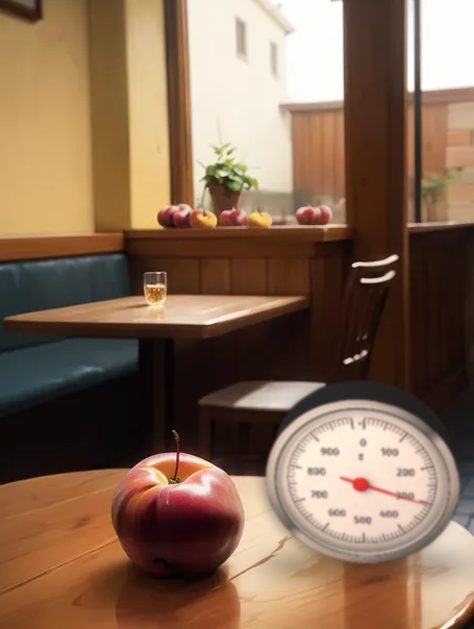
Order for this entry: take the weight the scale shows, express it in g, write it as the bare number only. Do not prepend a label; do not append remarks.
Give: 300
